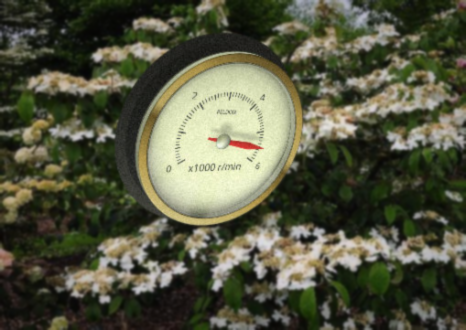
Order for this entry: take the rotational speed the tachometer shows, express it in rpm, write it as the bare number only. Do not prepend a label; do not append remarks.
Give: 5500
